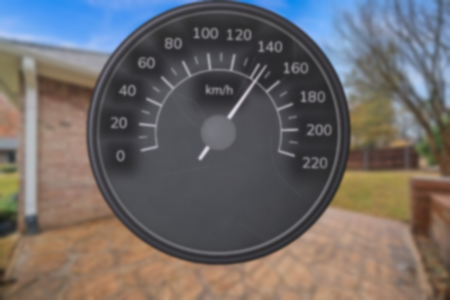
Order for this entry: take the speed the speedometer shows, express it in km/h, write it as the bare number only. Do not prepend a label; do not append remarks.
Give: 145
